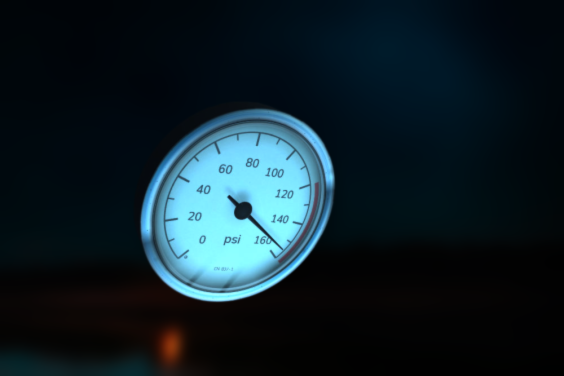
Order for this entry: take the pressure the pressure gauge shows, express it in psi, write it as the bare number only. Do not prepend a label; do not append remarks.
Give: 155
